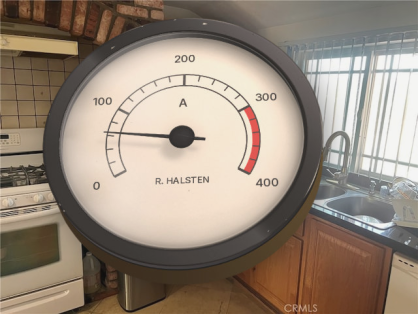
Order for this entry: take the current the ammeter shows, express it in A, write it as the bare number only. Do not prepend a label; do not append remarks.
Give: 60
